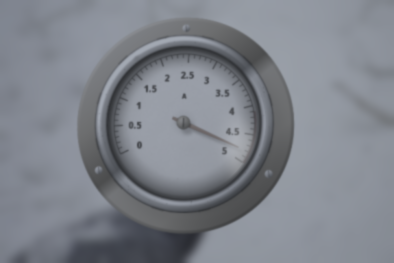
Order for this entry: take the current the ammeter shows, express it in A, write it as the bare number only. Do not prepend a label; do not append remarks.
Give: 4.8
